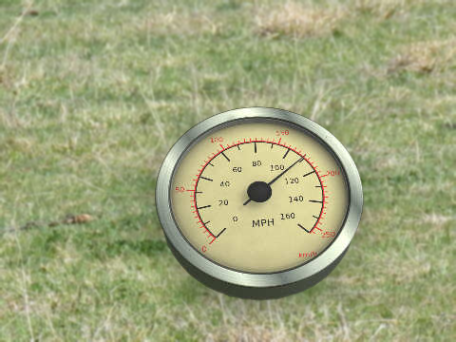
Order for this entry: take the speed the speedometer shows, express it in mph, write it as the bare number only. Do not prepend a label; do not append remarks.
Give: 110
